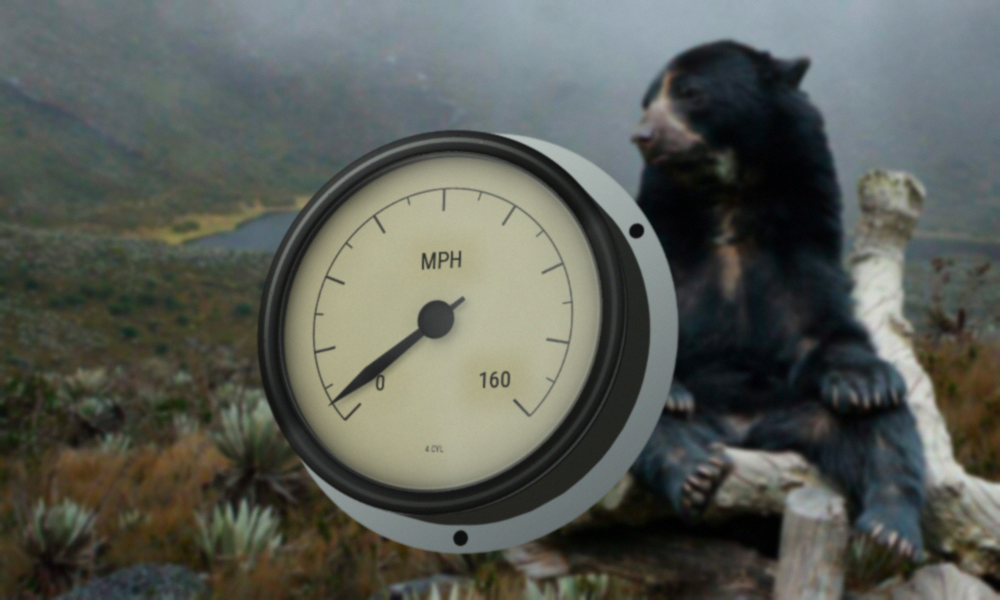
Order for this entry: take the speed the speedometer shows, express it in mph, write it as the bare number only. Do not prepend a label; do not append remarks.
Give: 5
